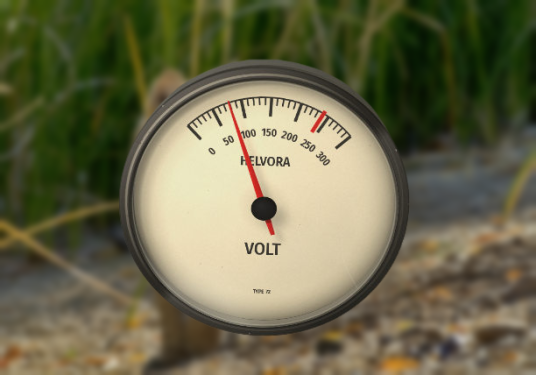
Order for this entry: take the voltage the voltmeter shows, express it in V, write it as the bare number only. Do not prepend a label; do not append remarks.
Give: 80
